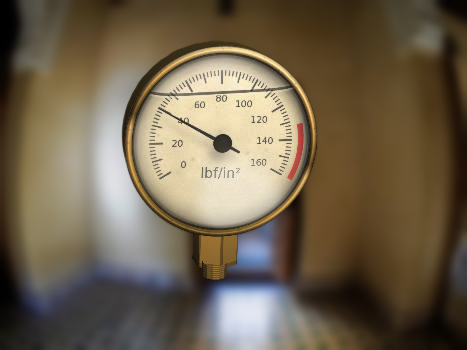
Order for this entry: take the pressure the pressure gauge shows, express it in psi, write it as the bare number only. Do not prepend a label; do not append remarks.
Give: 40
